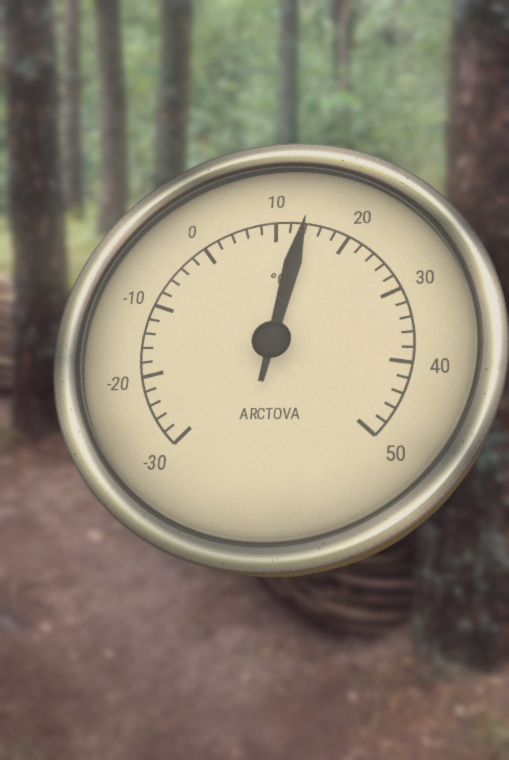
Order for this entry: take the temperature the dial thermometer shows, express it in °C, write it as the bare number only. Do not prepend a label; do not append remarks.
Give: 14
